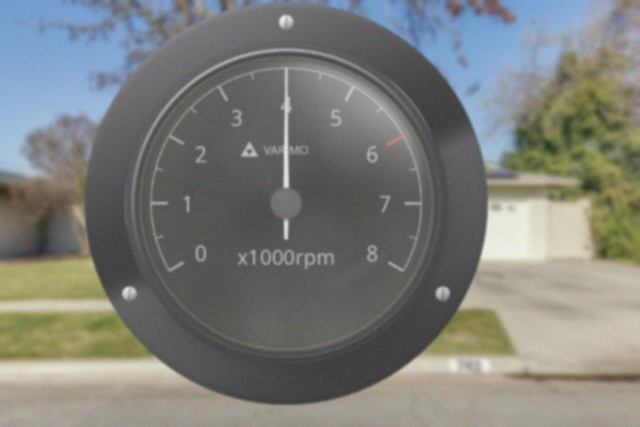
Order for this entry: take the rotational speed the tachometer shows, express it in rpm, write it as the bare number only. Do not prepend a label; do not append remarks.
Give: 4000
